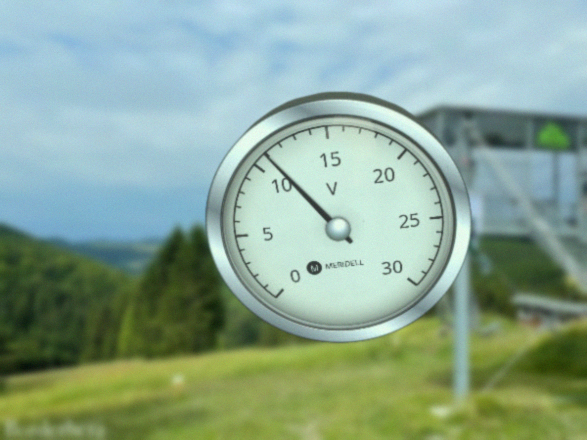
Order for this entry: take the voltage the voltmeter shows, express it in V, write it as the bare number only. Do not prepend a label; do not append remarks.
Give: 11
